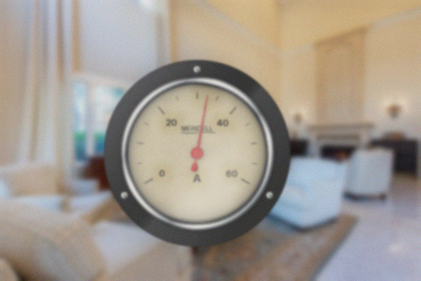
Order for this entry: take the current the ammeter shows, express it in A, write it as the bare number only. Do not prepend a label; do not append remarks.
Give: 32.5
